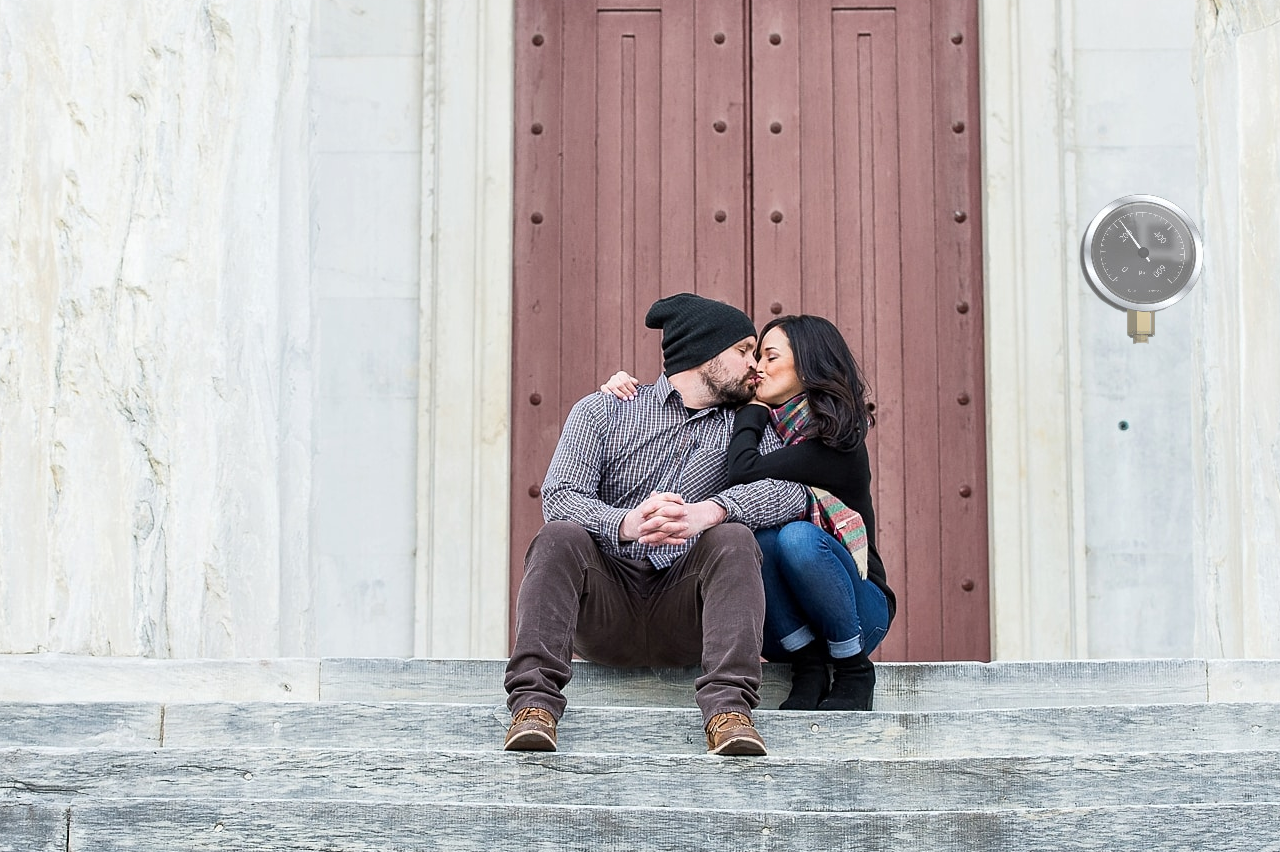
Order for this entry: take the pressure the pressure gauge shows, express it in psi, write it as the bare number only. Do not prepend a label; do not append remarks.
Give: 220
